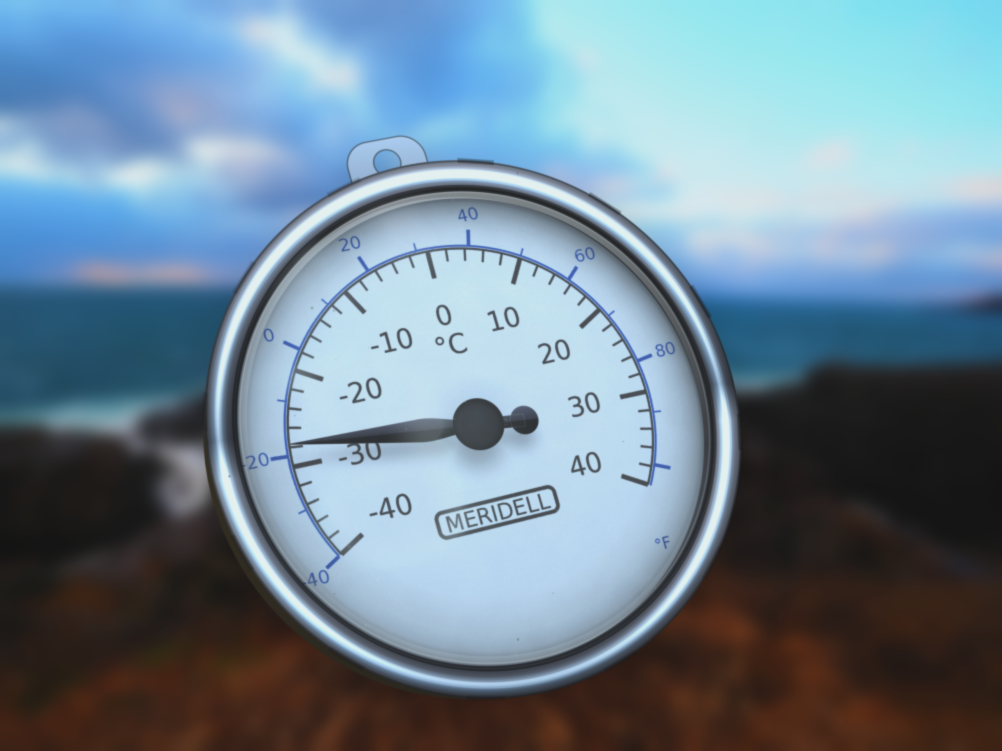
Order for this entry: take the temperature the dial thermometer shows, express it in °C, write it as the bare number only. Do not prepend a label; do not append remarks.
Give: -28
